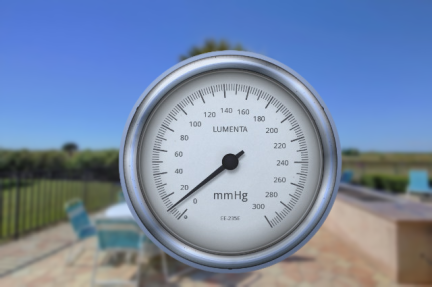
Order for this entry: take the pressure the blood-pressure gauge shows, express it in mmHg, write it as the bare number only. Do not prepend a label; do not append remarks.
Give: 10
